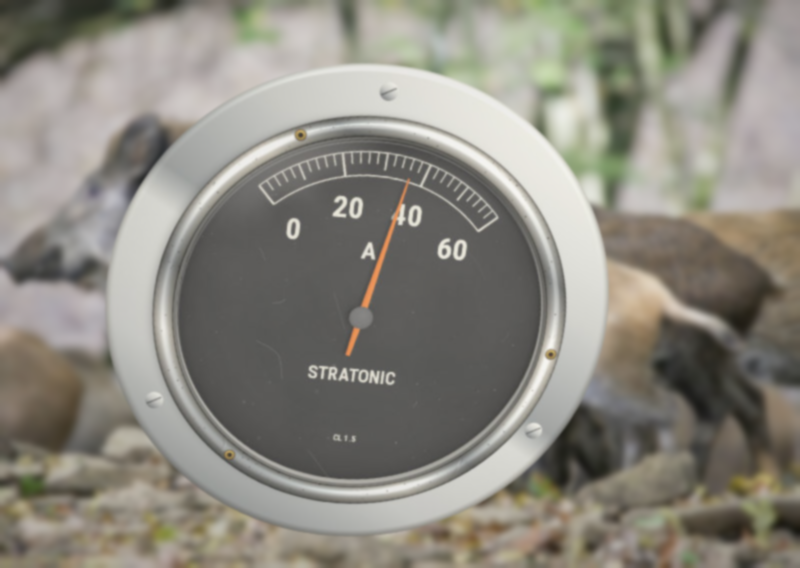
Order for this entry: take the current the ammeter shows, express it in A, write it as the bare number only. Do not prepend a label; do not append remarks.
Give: 36
